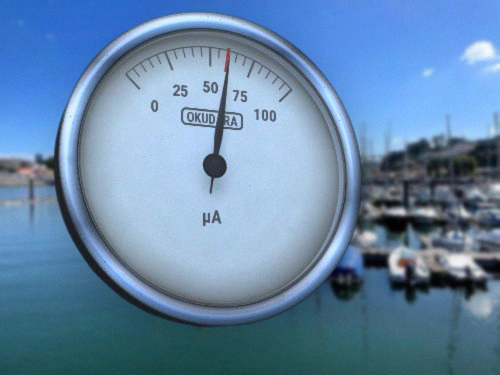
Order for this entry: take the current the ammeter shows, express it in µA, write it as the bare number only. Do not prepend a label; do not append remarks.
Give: 60
